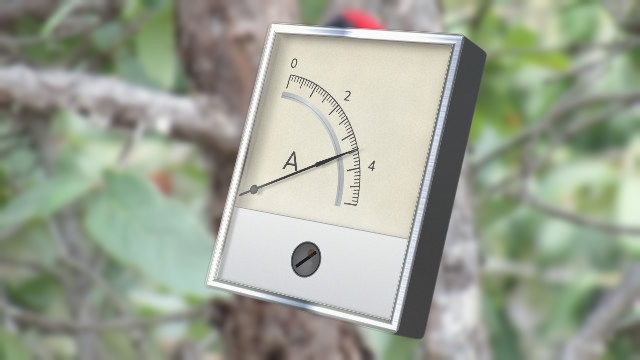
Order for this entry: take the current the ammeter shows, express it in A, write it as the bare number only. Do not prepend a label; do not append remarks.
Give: 3.5
